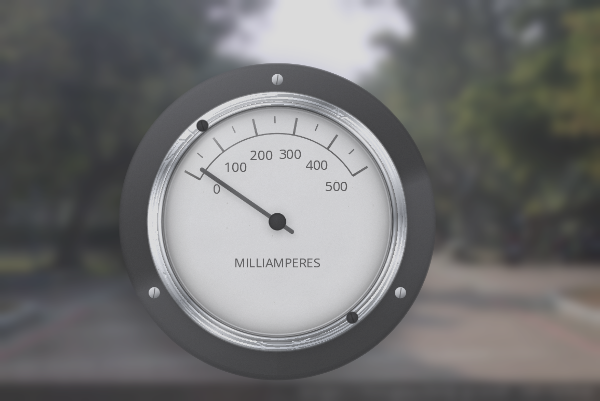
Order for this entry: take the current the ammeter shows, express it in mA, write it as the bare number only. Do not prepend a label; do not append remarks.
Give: 25
